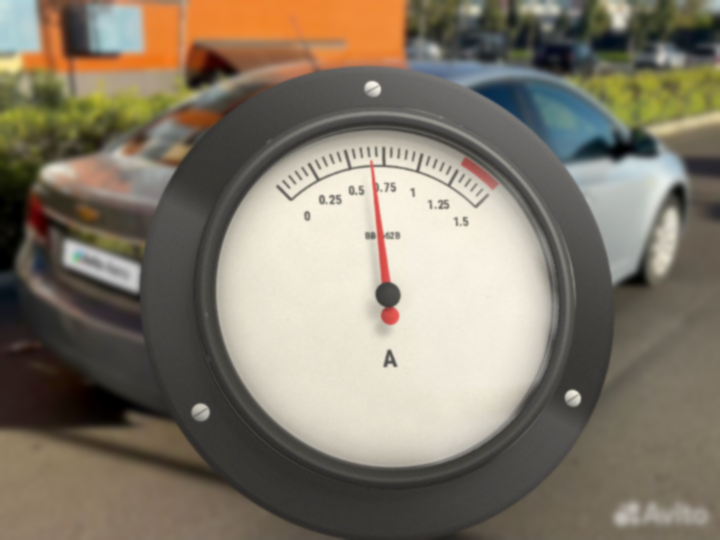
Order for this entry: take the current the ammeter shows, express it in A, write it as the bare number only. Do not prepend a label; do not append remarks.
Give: 0.65
